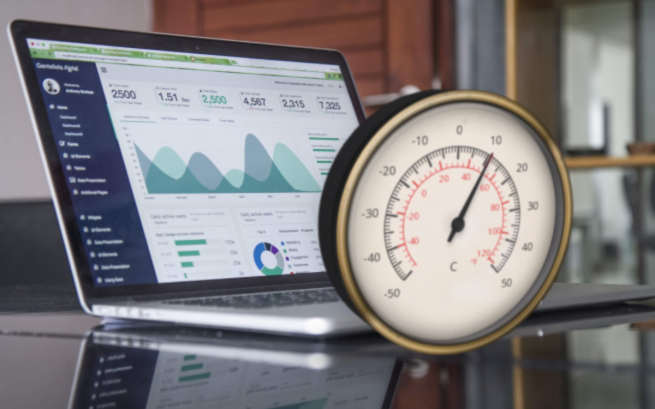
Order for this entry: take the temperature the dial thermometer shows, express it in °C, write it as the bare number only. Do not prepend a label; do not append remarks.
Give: 10
